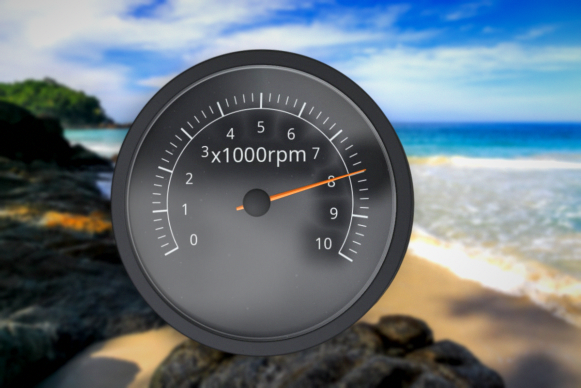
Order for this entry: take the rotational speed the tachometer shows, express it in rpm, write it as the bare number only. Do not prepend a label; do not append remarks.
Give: 8000
